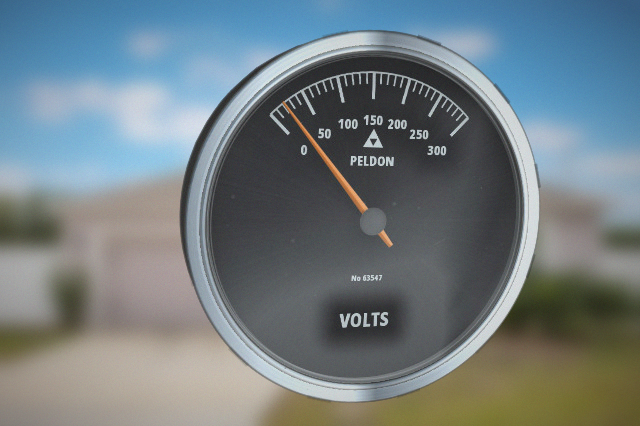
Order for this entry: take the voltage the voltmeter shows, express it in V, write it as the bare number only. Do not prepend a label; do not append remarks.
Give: 20
